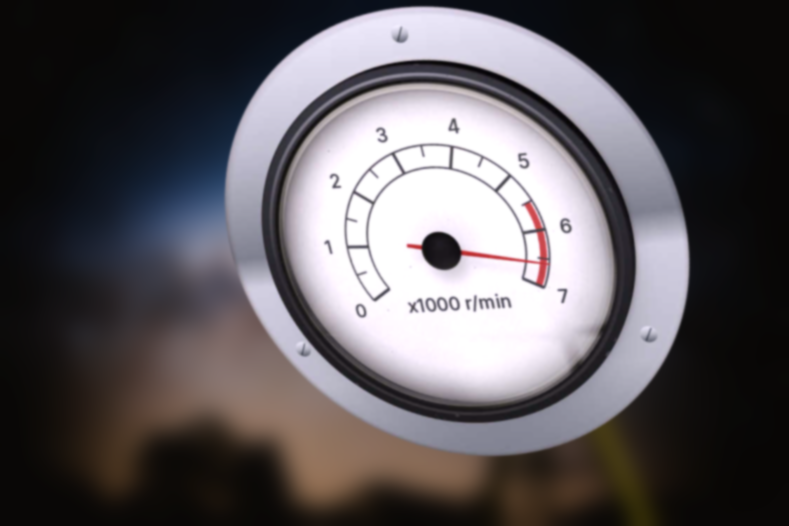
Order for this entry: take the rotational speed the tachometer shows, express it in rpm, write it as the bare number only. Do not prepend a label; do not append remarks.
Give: 6500
